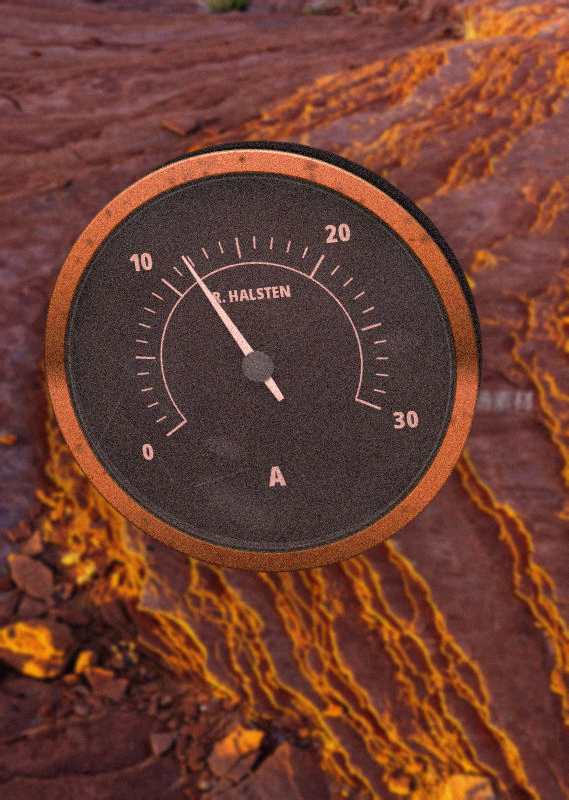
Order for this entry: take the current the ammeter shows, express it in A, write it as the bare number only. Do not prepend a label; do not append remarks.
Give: 12
